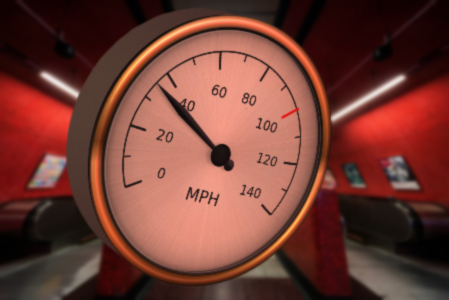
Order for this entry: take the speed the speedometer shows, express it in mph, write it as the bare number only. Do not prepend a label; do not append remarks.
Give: 35
